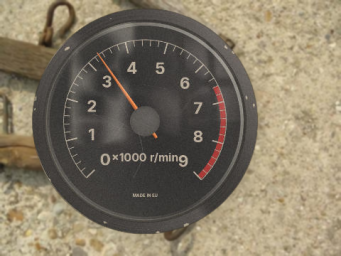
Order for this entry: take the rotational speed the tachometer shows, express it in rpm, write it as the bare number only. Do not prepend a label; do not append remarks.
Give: 3300
